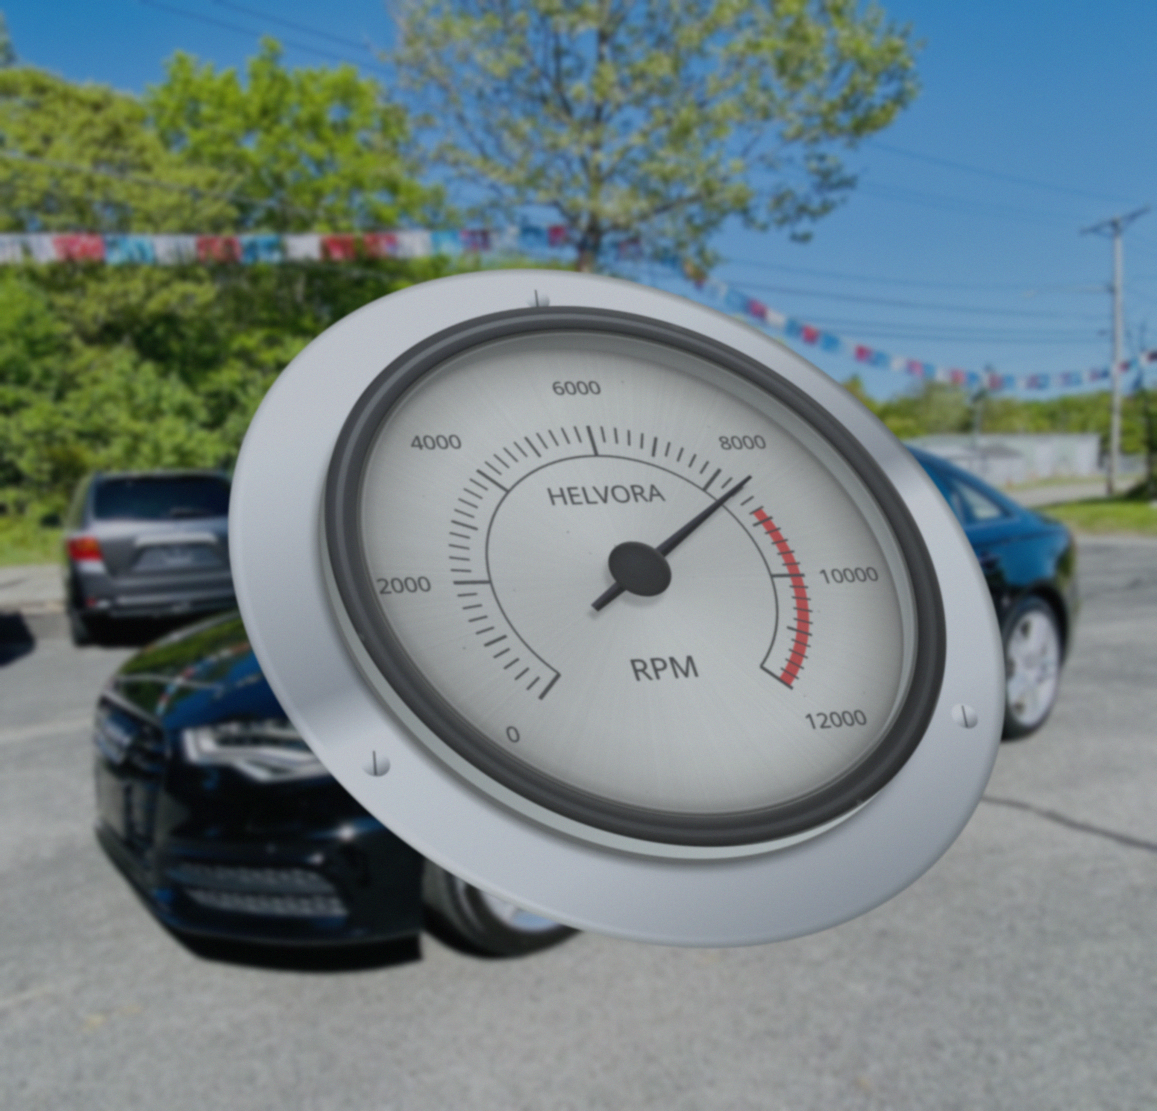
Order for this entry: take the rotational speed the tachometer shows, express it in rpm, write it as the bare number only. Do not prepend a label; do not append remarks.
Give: 8400
